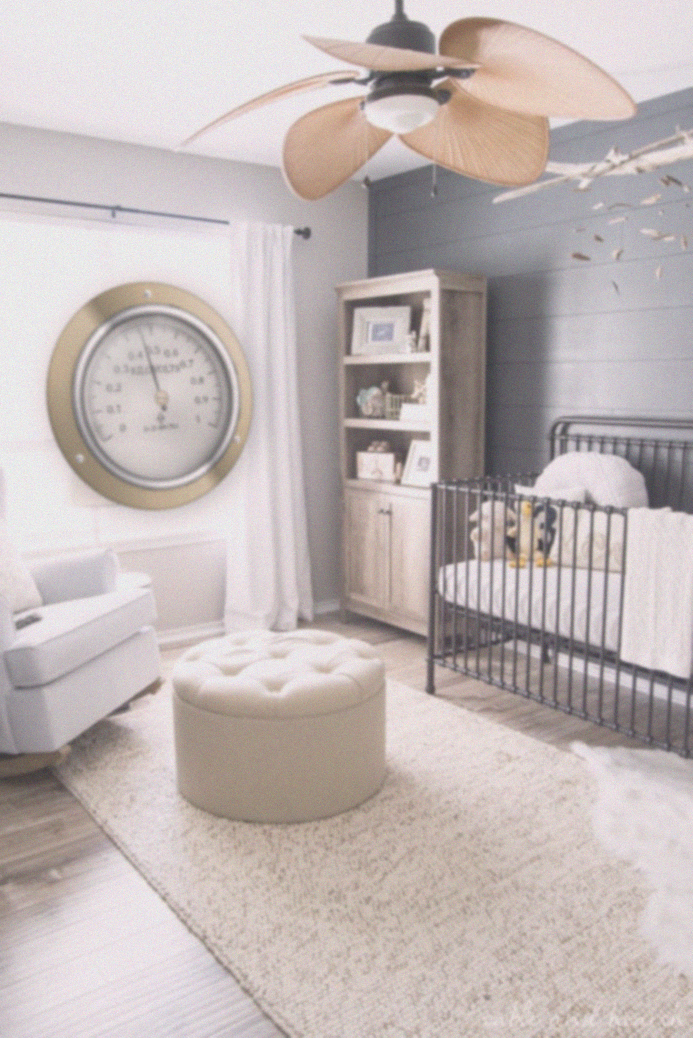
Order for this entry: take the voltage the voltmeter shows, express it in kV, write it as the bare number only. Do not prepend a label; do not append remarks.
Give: 0.45
